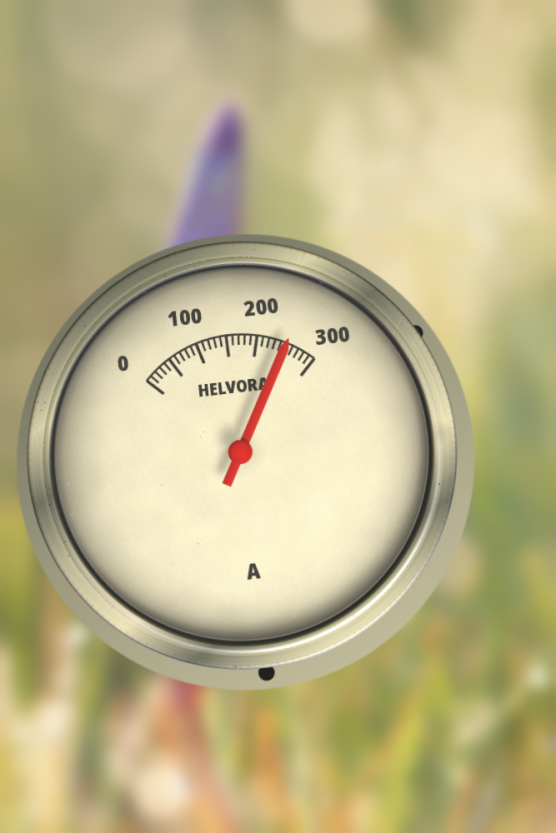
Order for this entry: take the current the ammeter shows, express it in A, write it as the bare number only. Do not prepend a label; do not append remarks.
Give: 250
